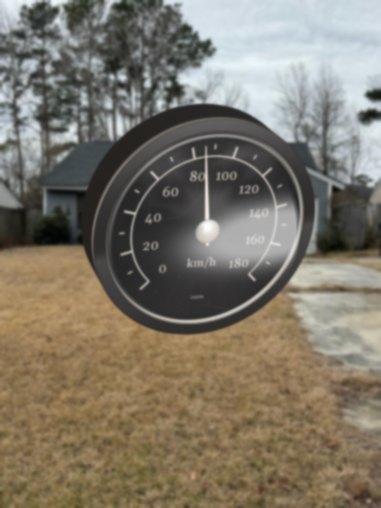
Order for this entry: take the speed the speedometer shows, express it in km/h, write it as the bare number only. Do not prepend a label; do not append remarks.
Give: 85
